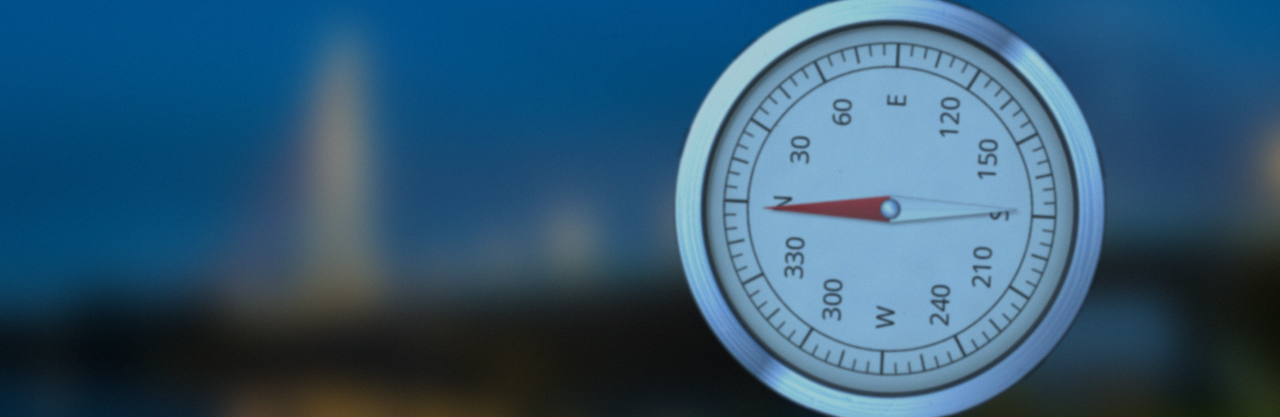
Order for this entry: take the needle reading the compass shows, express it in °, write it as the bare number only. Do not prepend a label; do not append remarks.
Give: 357.5
